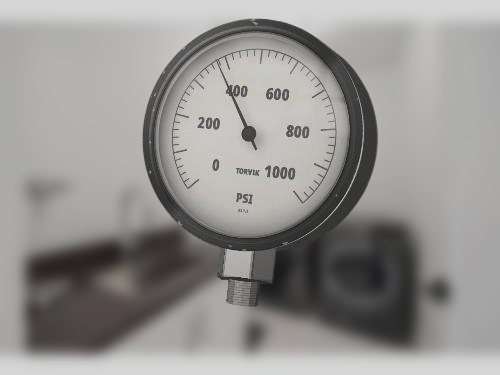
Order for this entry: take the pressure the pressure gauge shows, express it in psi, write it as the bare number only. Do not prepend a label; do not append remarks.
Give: 380
